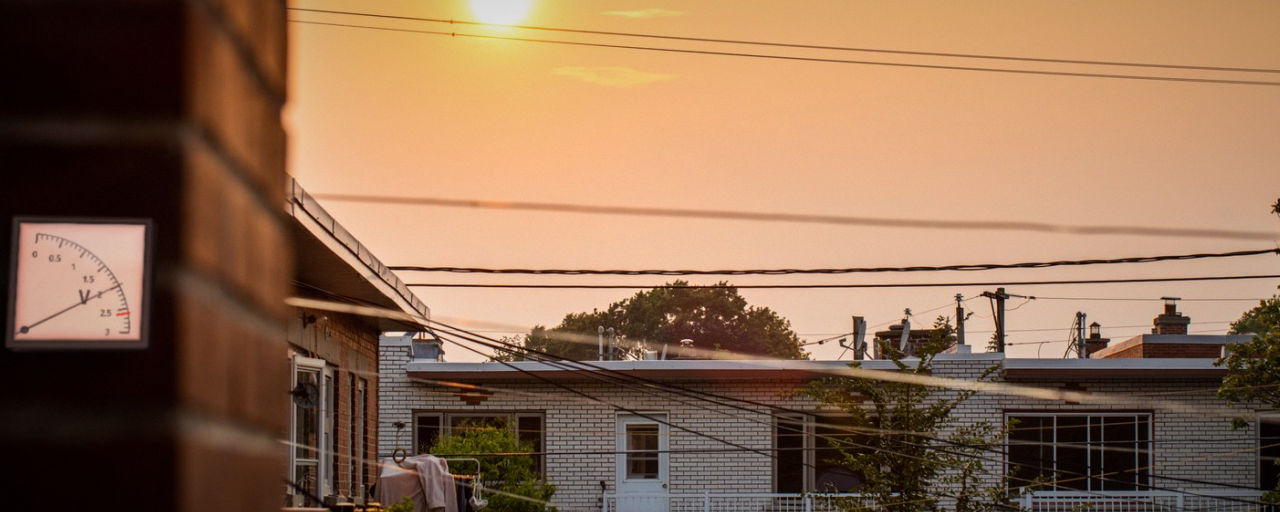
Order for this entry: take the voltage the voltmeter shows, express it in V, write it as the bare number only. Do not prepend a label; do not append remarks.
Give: 2
